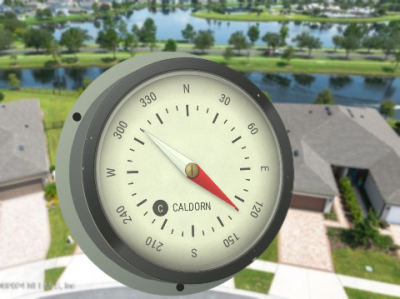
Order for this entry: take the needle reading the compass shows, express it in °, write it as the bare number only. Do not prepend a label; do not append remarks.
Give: 130
